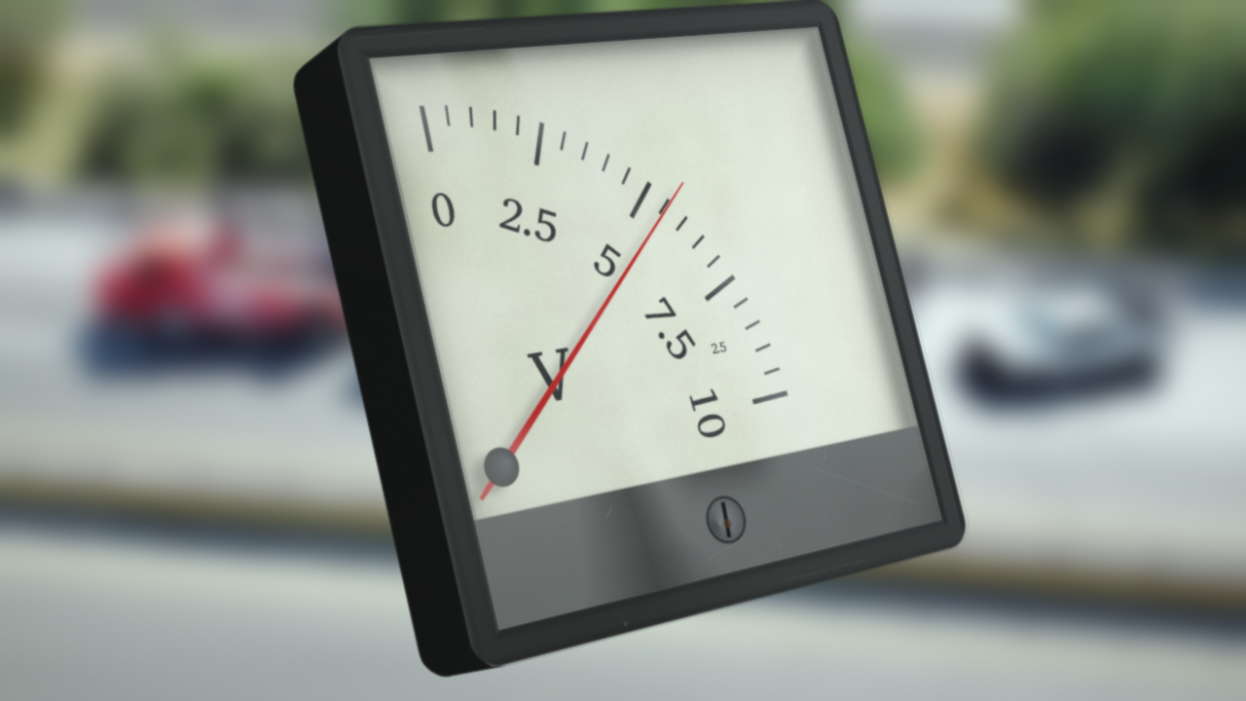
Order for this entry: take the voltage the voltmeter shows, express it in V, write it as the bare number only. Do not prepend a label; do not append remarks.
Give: 5.5
